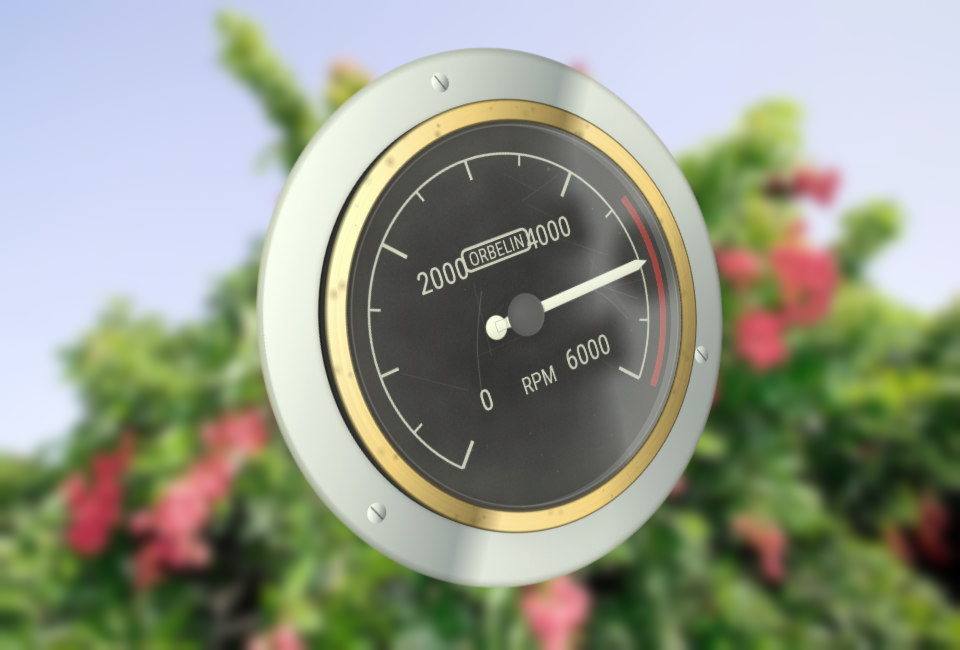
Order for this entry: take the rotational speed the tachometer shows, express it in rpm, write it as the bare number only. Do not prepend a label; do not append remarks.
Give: 5000
